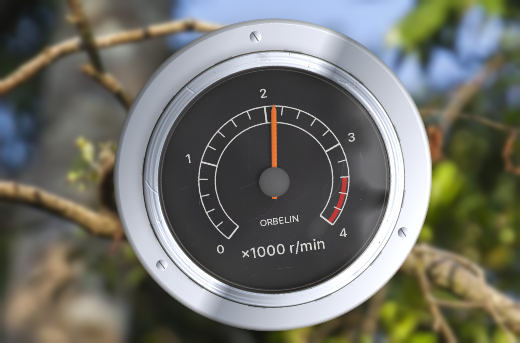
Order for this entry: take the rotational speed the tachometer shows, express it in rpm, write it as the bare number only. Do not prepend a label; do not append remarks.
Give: 2100
